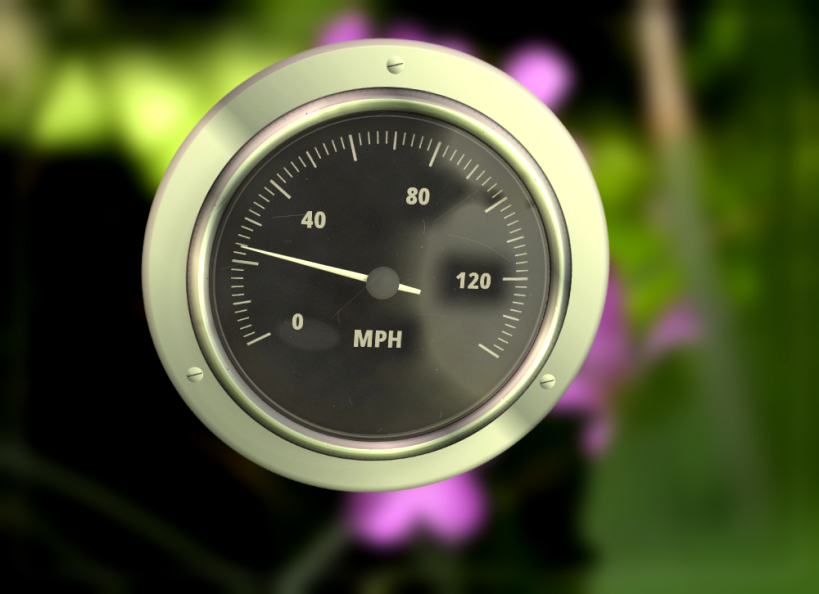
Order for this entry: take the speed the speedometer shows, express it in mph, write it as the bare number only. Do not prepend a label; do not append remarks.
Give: 24
